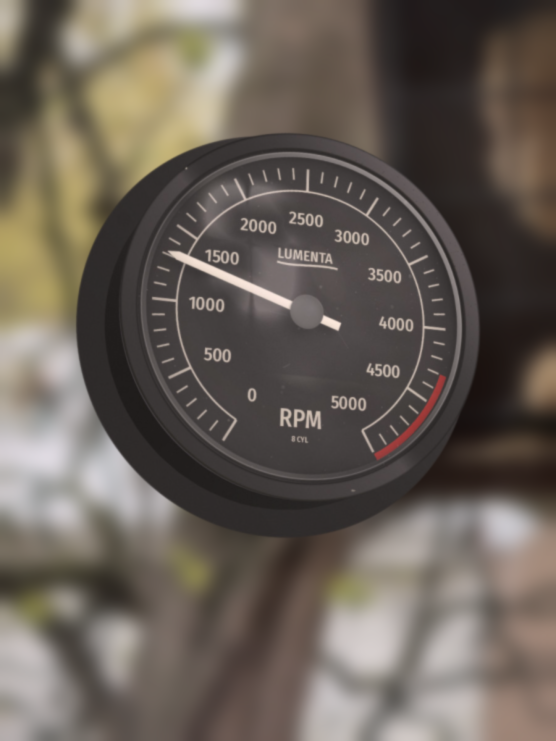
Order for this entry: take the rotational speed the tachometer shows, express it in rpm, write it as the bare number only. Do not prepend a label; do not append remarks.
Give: 1300
